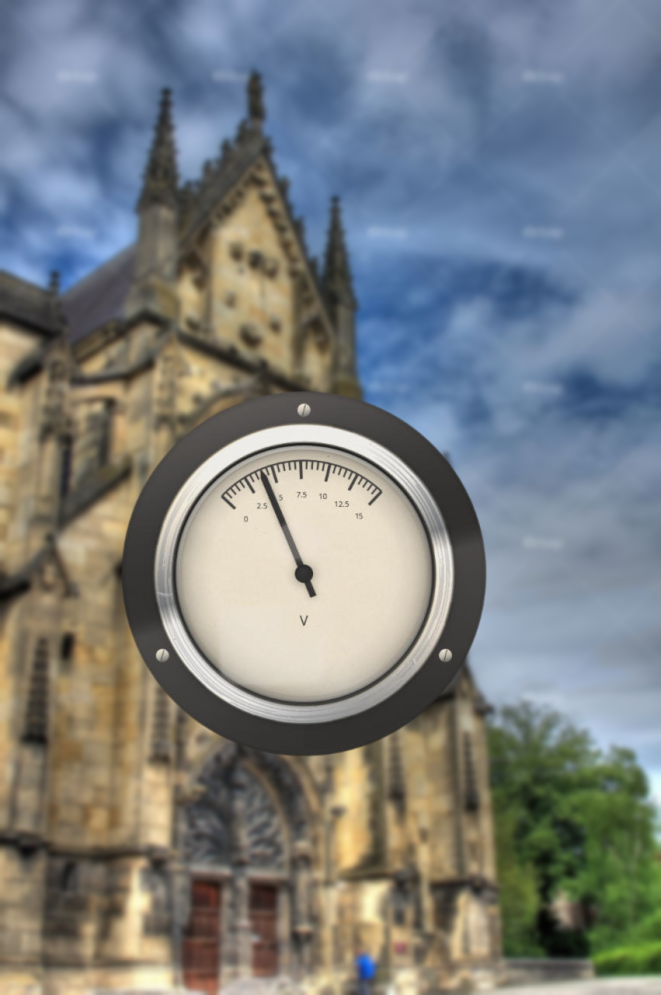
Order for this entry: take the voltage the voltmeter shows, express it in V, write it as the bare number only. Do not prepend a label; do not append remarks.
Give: 4
